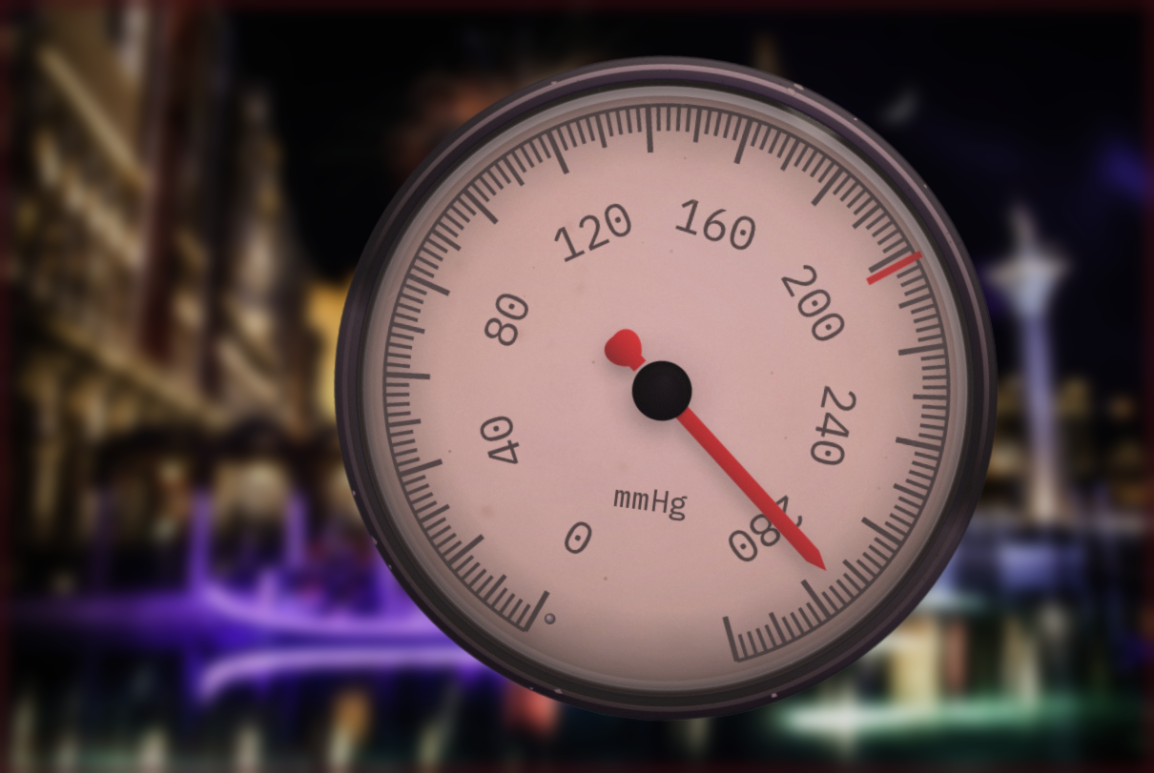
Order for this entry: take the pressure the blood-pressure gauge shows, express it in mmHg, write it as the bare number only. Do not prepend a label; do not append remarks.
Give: 274
